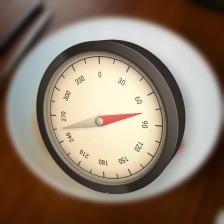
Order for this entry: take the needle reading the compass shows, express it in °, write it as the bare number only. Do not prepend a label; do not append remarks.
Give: 75
